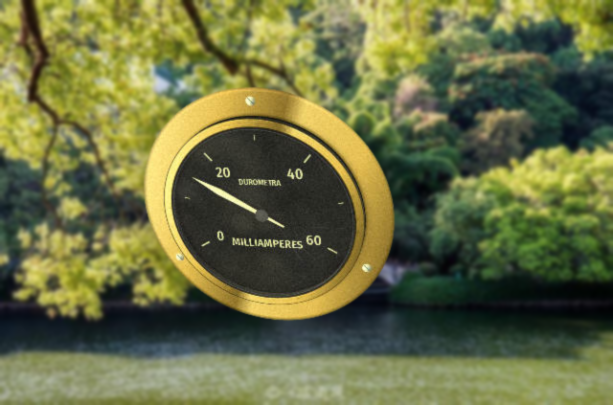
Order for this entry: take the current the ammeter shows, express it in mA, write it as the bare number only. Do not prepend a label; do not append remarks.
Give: 15
